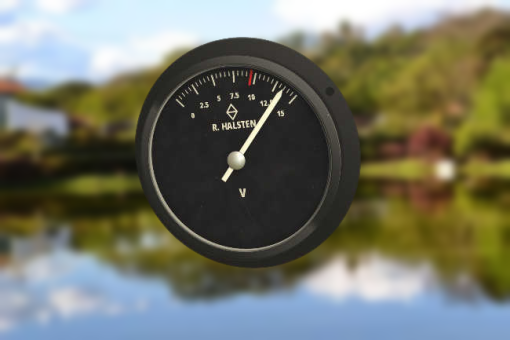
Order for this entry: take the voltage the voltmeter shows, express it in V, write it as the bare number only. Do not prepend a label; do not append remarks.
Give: 13.5
